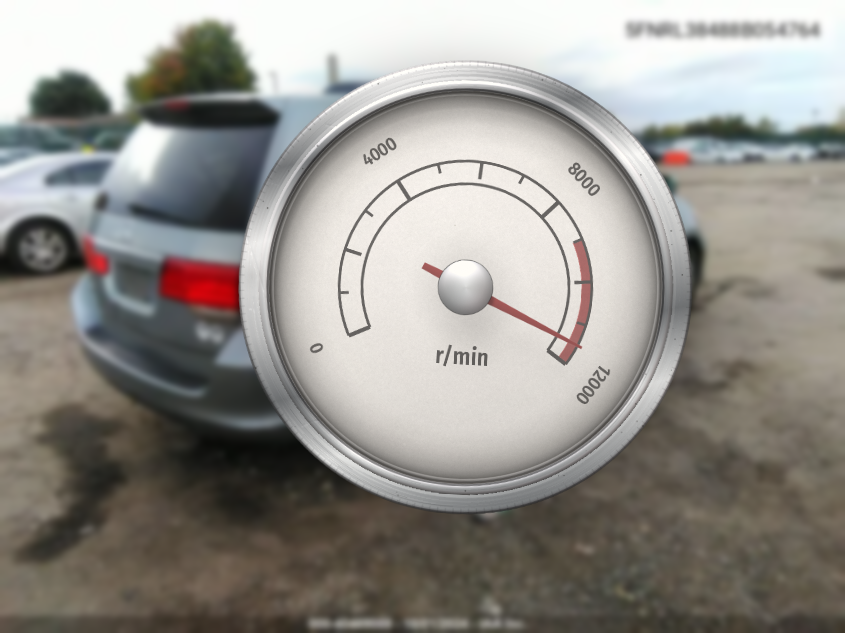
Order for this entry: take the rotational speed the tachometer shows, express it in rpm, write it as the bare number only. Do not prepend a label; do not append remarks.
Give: 11500
